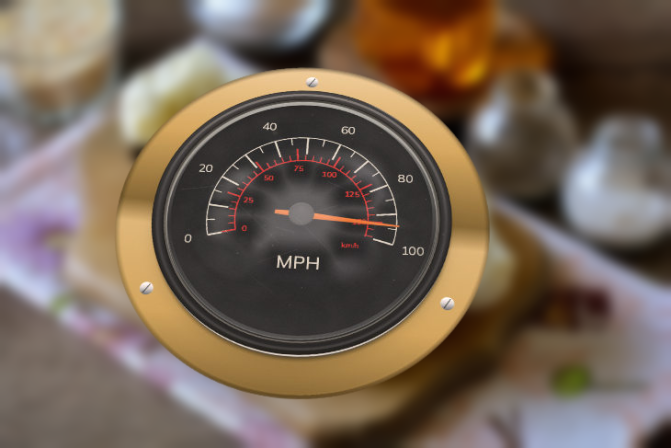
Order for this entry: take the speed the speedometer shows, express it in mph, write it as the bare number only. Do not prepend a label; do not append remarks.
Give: 95
